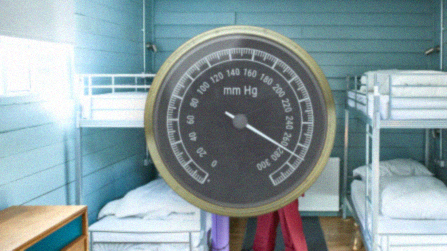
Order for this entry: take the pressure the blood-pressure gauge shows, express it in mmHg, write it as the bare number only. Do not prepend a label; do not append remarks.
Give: 270
